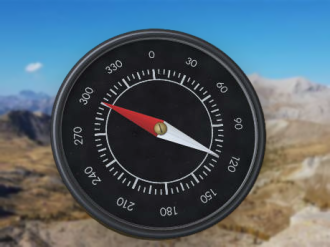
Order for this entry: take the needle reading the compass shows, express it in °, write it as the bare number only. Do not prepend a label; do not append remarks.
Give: 300
